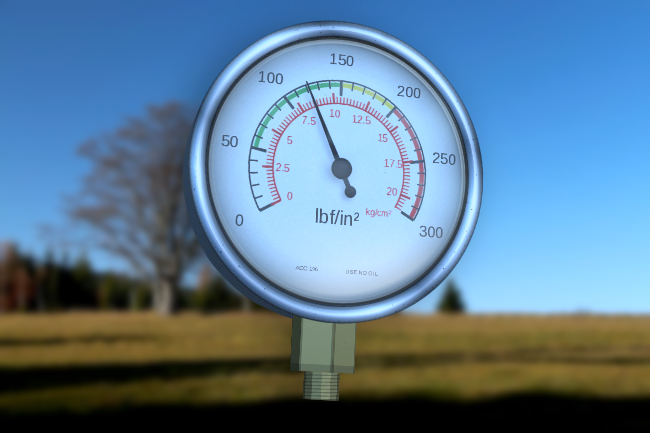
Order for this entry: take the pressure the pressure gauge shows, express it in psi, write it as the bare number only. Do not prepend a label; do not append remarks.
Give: 120
